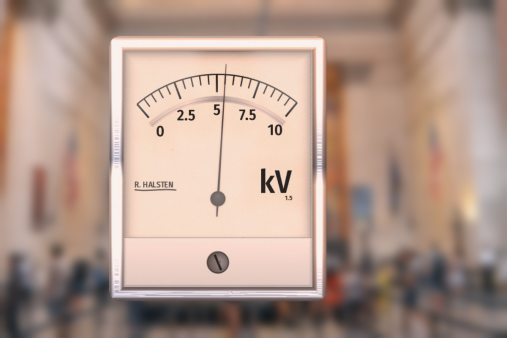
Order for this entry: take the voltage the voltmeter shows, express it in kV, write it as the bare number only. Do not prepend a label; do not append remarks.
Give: 5.5
